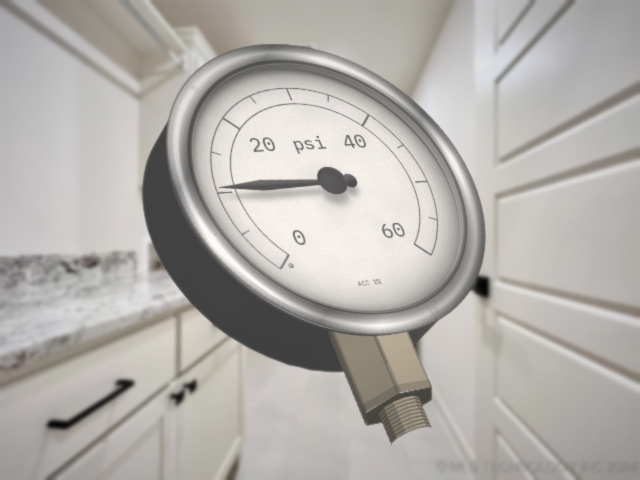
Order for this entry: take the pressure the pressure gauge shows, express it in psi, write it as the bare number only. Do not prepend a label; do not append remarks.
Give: 10
